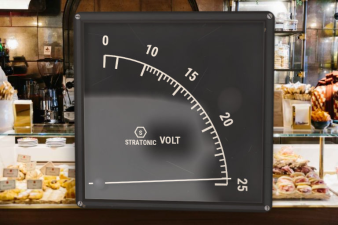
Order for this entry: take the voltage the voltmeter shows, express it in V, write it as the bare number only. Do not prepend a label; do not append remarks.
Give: 24.5
